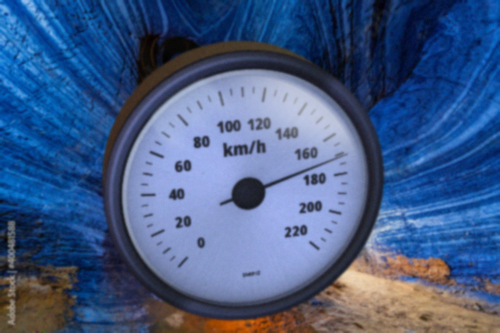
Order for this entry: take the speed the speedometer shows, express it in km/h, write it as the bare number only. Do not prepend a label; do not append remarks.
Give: 170
